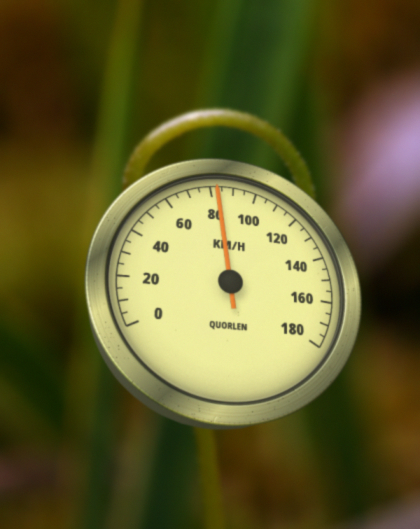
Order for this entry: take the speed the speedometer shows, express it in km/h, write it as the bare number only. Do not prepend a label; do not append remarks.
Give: 82.5
